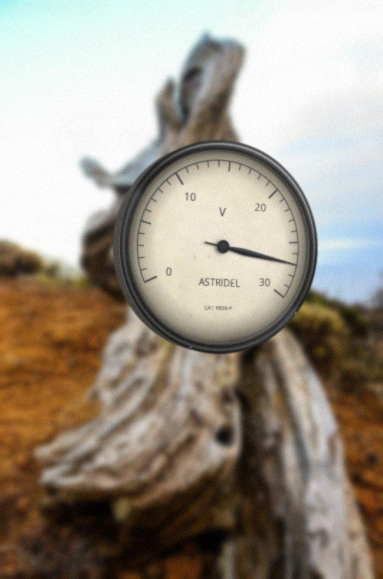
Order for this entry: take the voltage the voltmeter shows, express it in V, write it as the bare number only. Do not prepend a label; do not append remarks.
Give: 27
